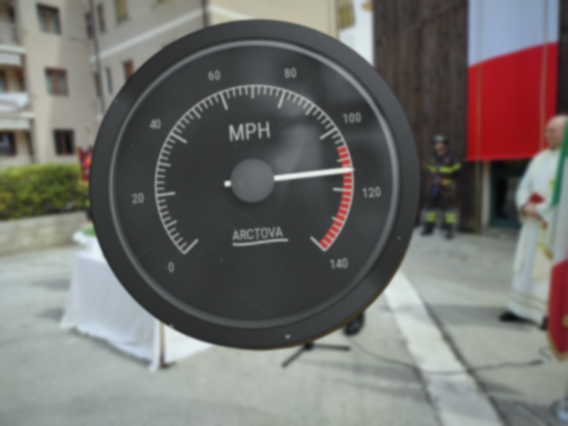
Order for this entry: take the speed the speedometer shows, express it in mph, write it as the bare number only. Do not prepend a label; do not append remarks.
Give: 114
